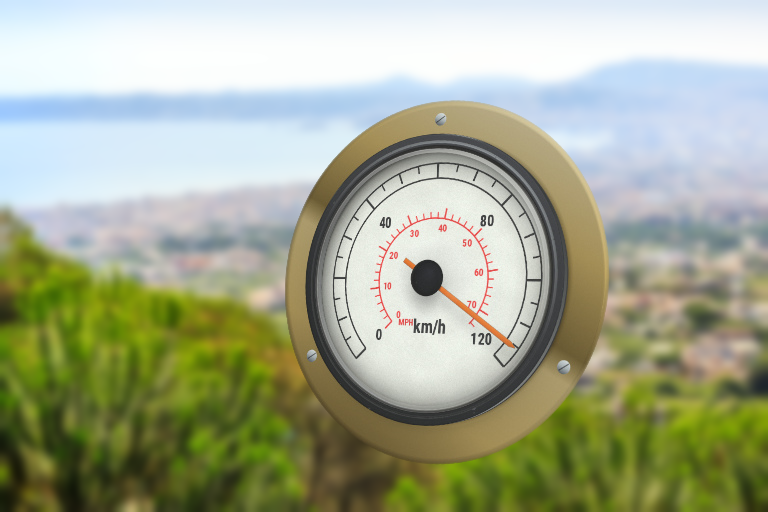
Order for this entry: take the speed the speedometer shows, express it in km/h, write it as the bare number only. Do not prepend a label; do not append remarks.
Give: 115
